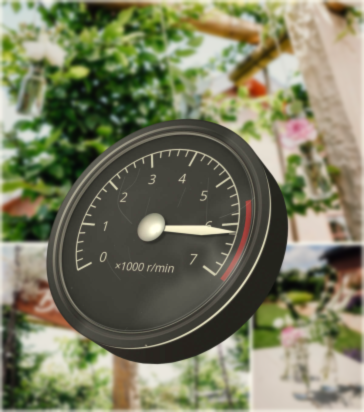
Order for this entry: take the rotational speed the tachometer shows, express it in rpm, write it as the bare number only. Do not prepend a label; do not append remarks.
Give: 6200
